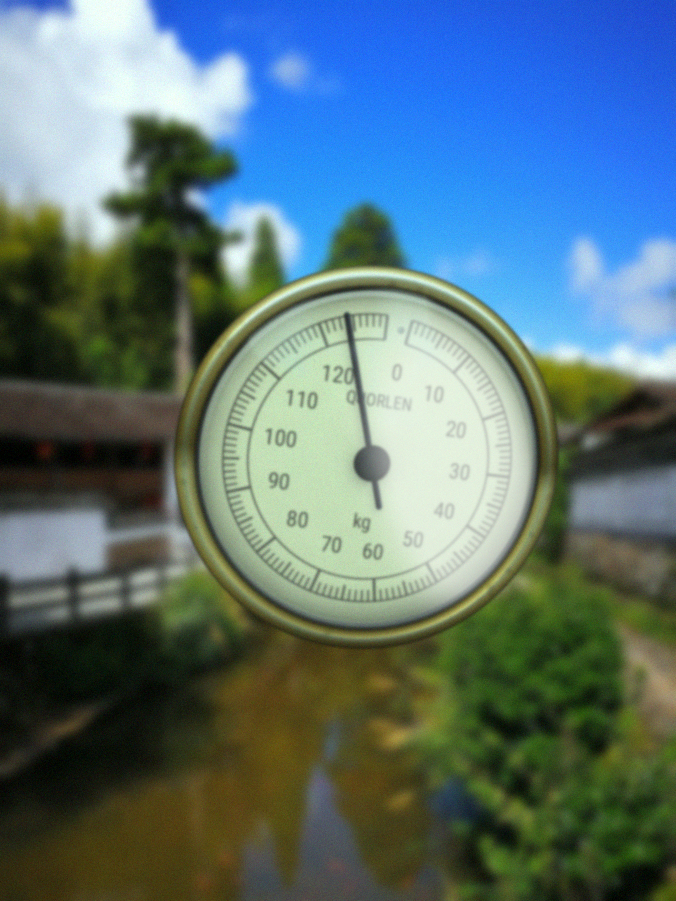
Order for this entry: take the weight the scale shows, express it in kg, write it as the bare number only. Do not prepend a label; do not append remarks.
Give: 124
